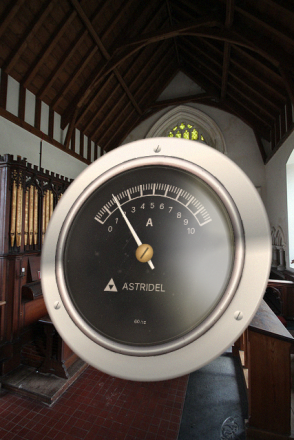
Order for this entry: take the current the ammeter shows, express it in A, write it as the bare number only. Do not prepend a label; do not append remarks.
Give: 2
